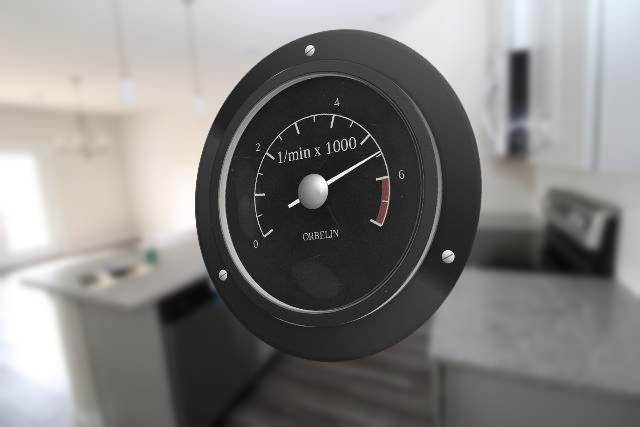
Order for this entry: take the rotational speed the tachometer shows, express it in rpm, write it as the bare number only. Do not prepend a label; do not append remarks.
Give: 5500
